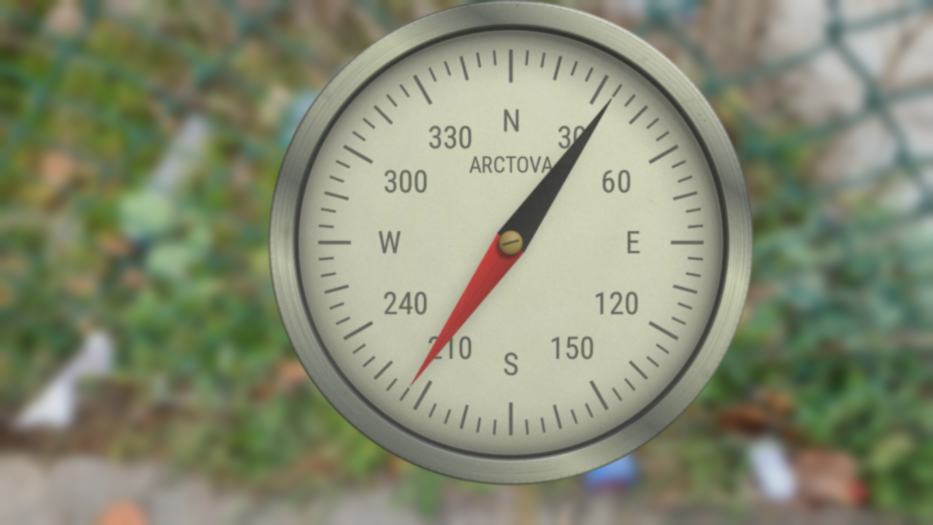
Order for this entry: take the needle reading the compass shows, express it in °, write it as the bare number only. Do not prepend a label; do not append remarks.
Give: 215
